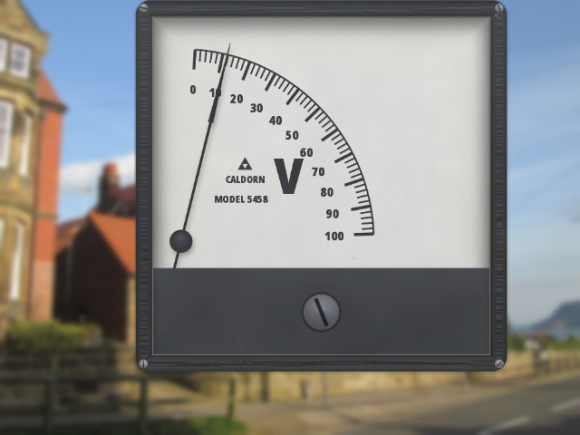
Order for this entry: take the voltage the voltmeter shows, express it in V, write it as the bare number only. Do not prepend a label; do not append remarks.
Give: 12
